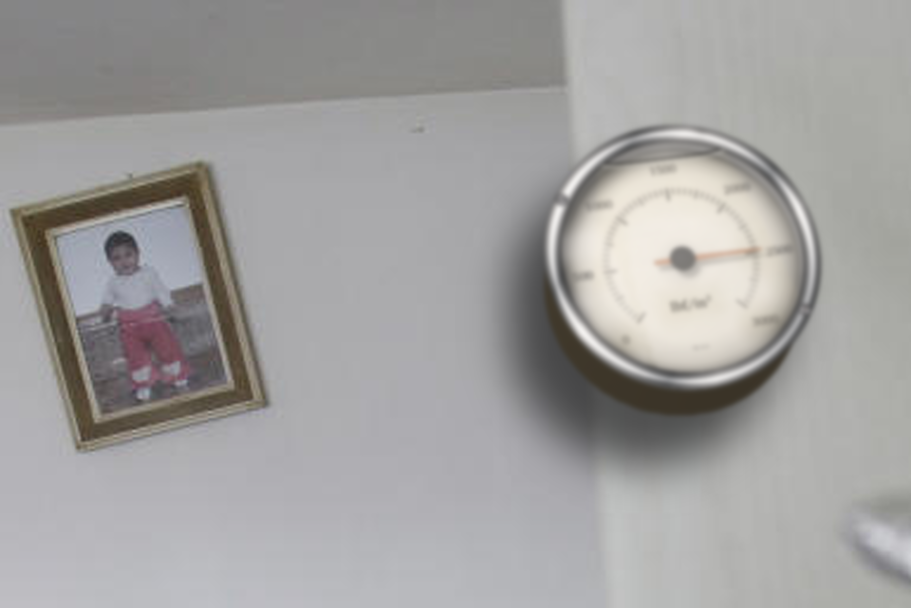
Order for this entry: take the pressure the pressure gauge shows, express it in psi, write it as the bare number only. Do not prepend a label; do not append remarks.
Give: 2500
